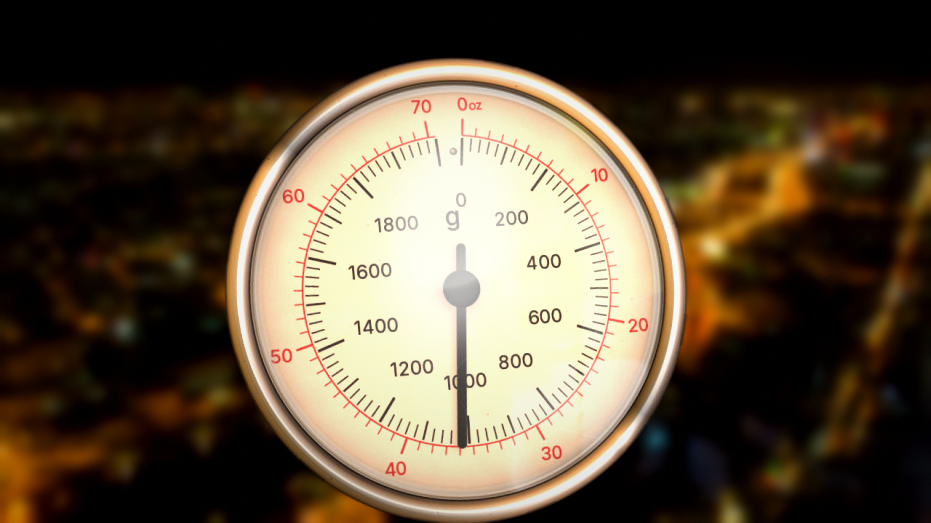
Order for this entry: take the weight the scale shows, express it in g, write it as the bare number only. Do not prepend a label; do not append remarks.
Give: 1020
